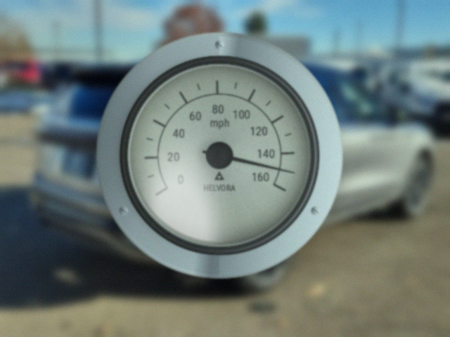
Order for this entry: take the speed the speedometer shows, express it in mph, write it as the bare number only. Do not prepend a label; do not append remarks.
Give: 150
